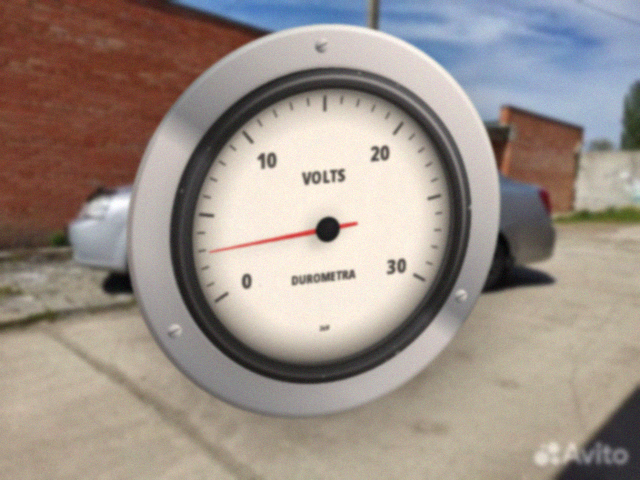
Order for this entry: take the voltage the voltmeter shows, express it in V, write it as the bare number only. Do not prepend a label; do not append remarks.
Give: 3
